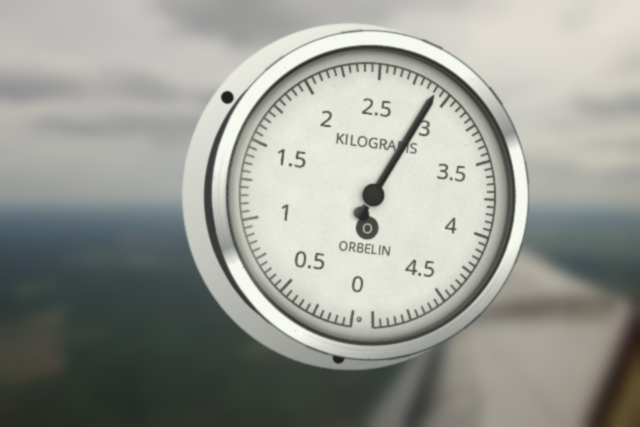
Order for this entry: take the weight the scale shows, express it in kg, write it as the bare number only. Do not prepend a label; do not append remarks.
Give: 2.9
